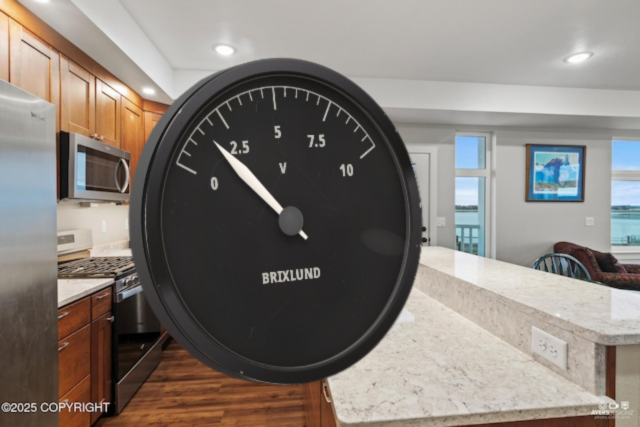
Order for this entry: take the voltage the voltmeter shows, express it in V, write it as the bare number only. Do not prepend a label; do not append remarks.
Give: 1.5
